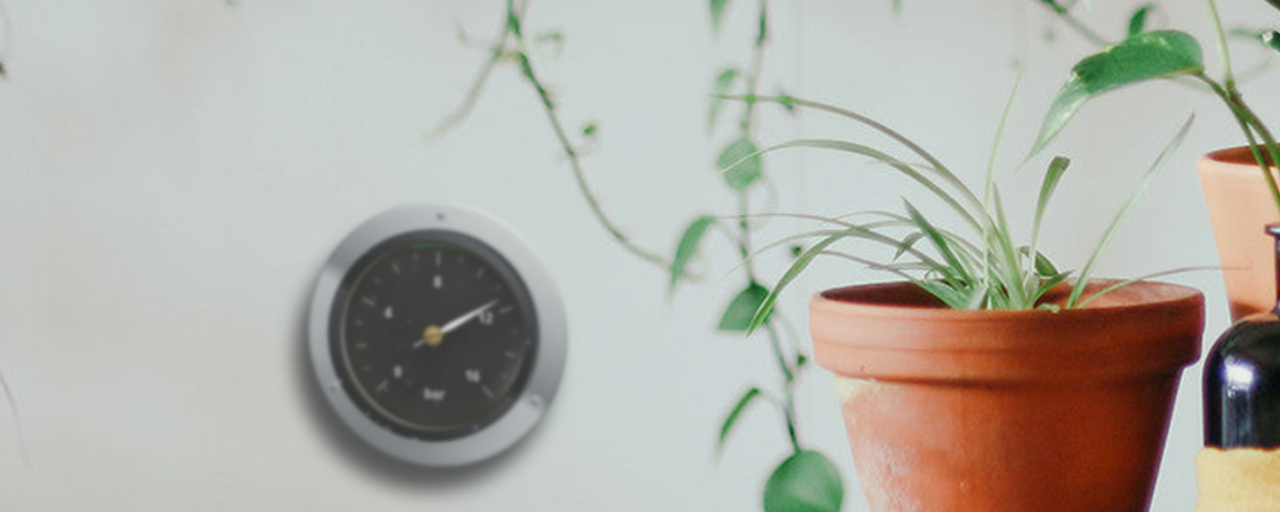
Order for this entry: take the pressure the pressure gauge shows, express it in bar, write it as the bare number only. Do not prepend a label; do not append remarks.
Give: 11.5
